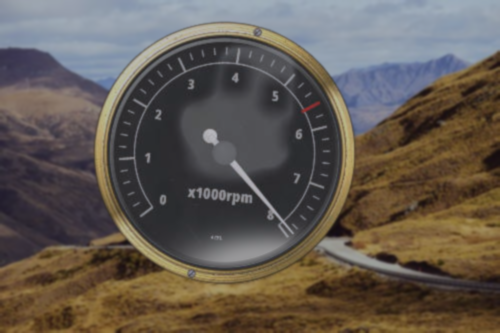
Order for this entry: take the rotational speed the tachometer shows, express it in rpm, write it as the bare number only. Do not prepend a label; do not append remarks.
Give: 7900
